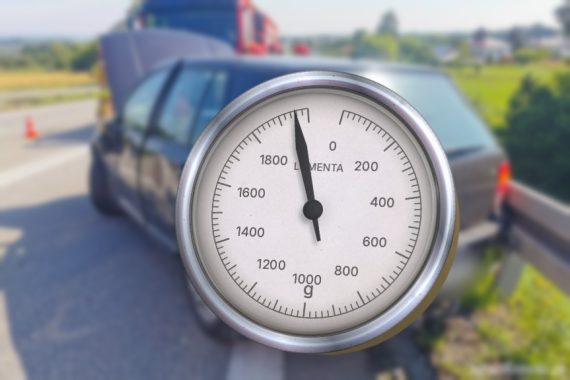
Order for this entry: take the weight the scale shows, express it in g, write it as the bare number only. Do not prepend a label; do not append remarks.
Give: 1960
